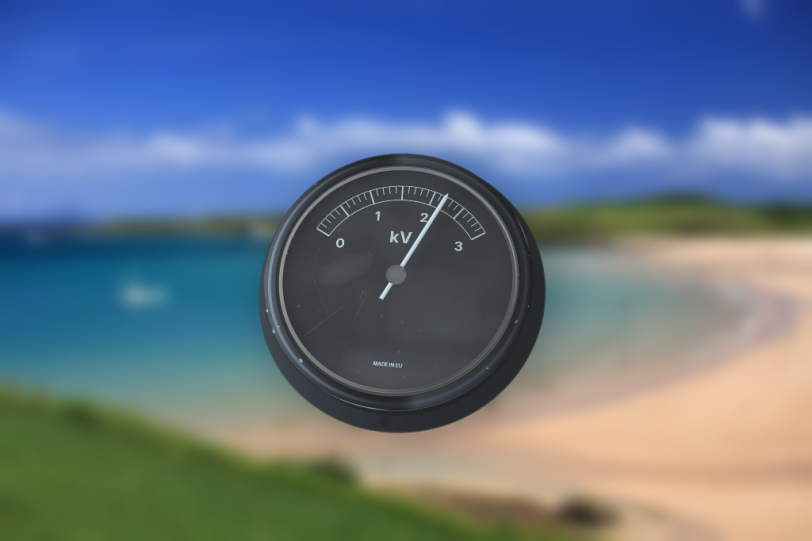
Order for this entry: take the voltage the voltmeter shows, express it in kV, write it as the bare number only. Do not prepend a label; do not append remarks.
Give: 2.2
